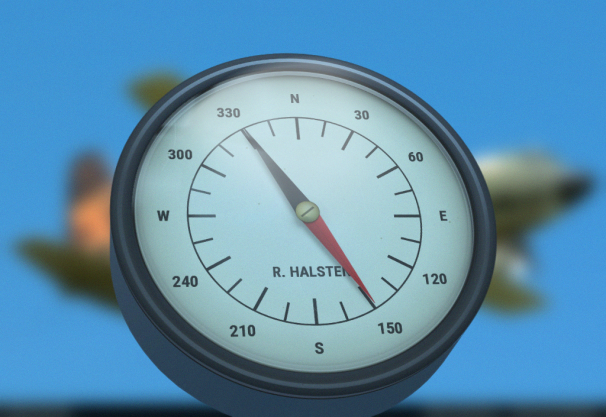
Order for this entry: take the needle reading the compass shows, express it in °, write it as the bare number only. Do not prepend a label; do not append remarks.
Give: 150
